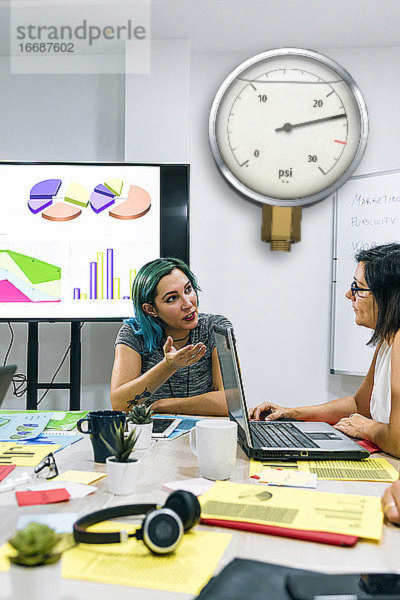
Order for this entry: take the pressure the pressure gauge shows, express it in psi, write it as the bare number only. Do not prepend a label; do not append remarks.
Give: 23
